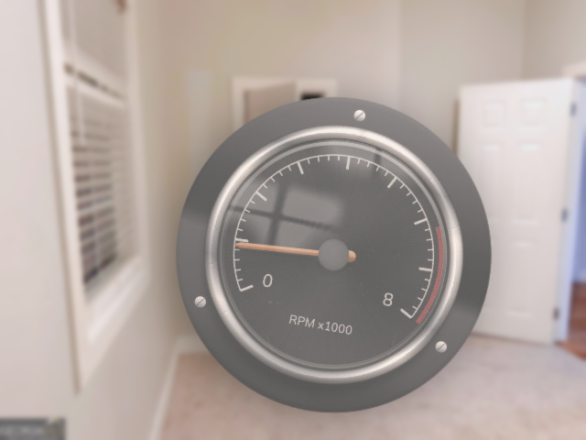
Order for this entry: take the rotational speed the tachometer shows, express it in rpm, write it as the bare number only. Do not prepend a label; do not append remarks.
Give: 900
